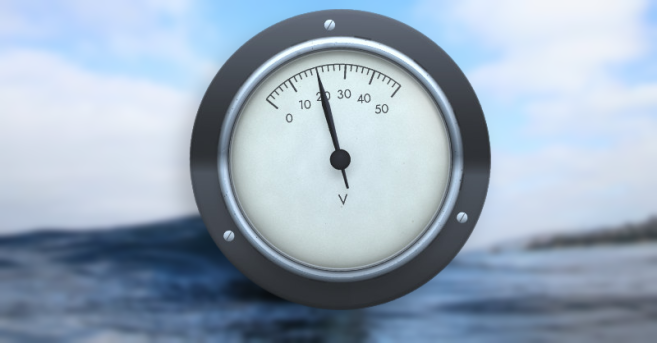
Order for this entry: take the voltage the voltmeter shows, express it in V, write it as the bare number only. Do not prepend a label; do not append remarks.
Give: 20
